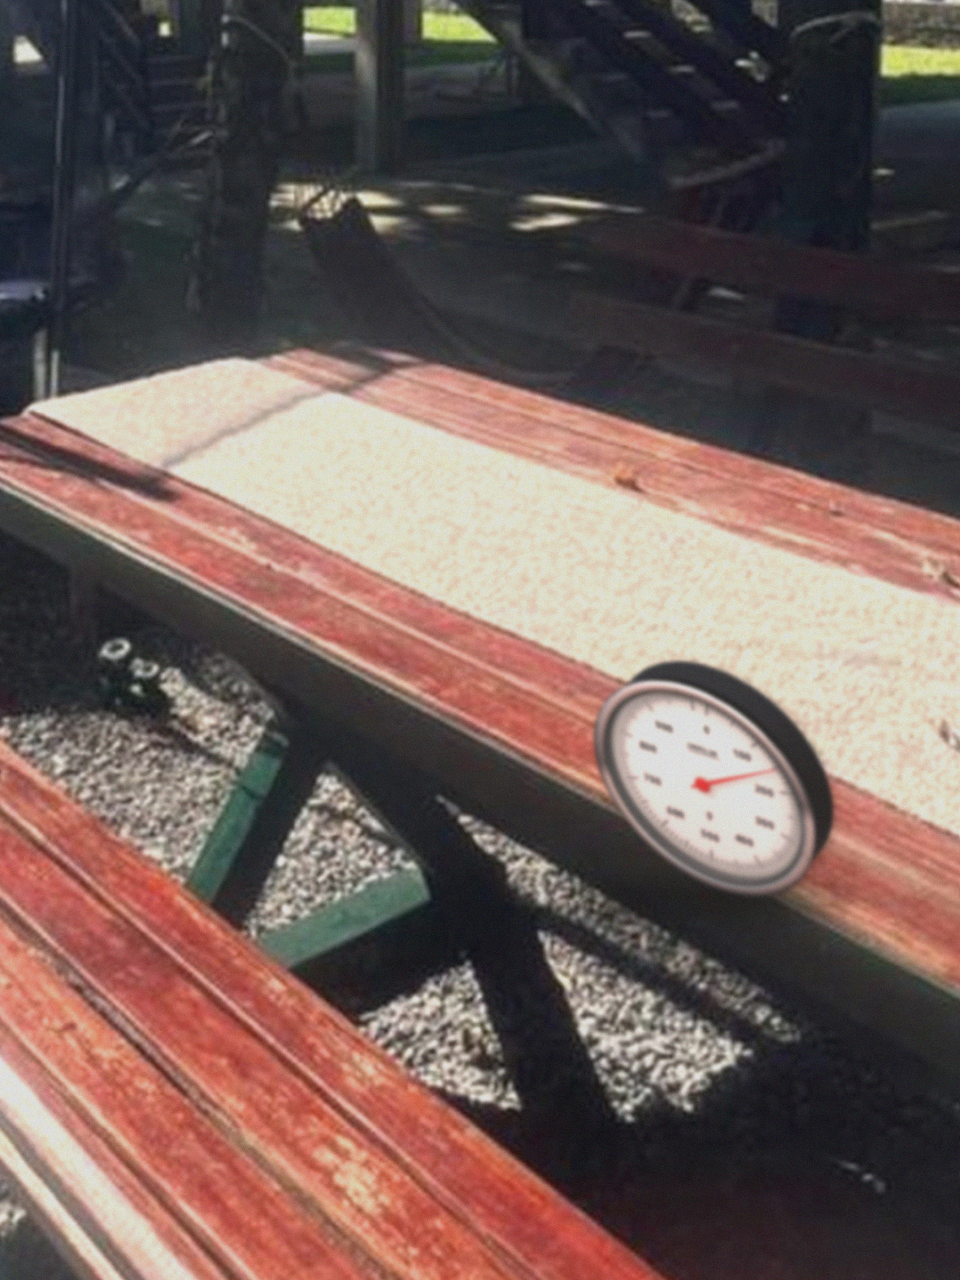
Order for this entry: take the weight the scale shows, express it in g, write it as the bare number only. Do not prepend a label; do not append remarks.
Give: 150
